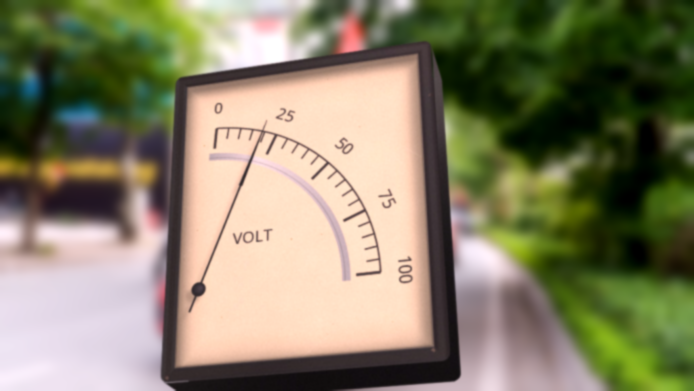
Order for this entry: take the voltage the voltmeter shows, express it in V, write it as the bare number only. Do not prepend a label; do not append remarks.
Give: 20
